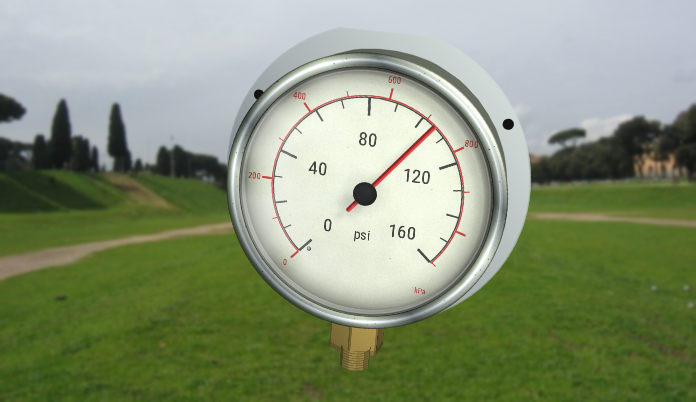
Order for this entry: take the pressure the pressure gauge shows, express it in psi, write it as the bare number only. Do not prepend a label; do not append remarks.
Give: 105
